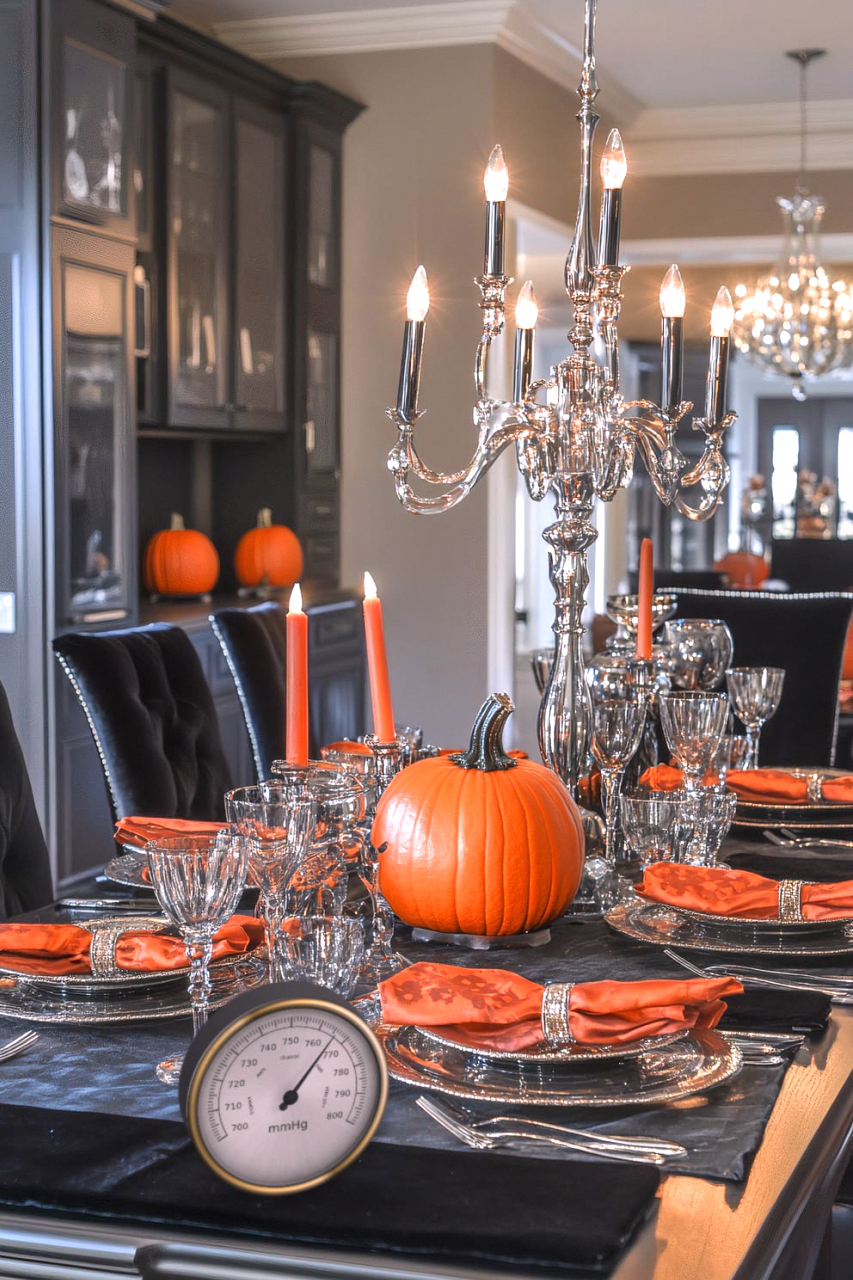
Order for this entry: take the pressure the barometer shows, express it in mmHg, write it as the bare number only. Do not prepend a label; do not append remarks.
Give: 765
